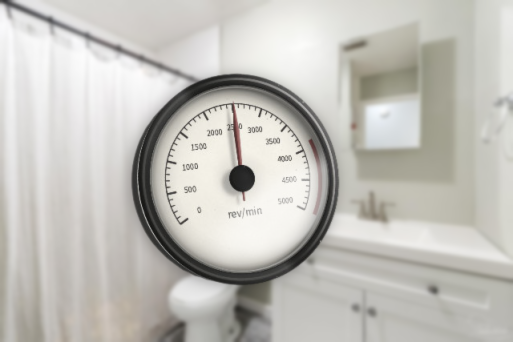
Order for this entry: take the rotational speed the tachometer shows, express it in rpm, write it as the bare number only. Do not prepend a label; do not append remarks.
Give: 2500
